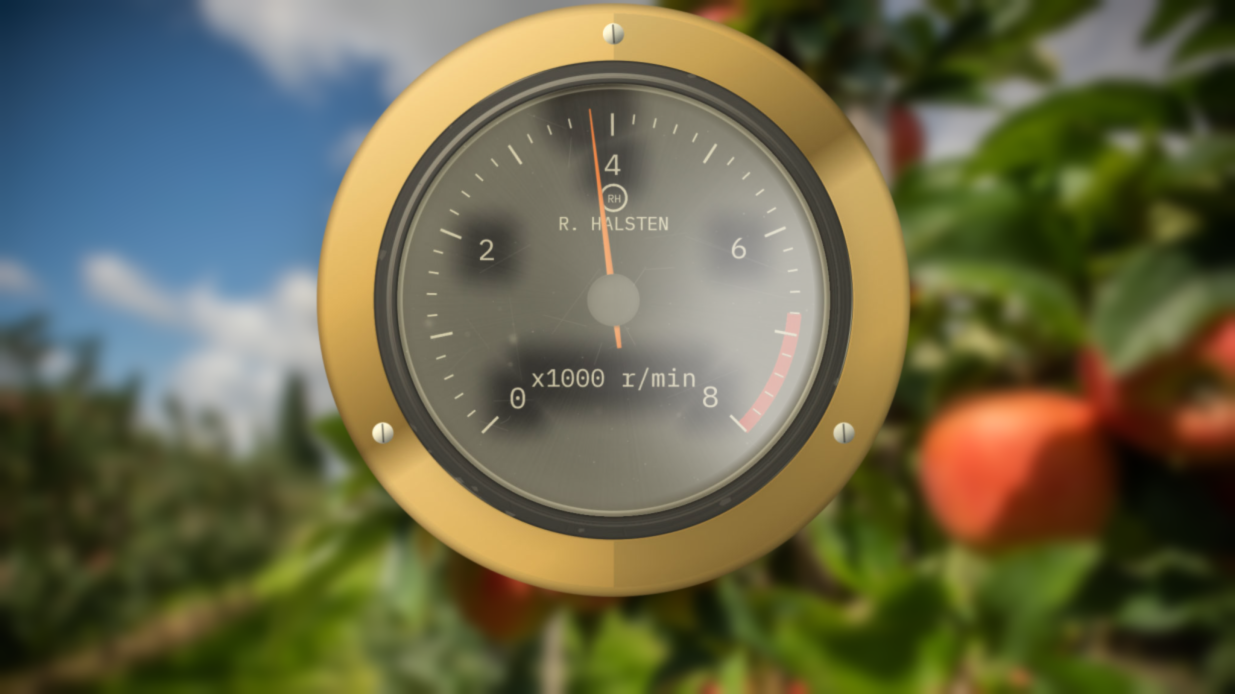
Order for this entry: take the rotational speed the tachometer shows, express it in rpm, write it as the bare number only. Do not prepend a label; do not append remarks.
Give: 3800
